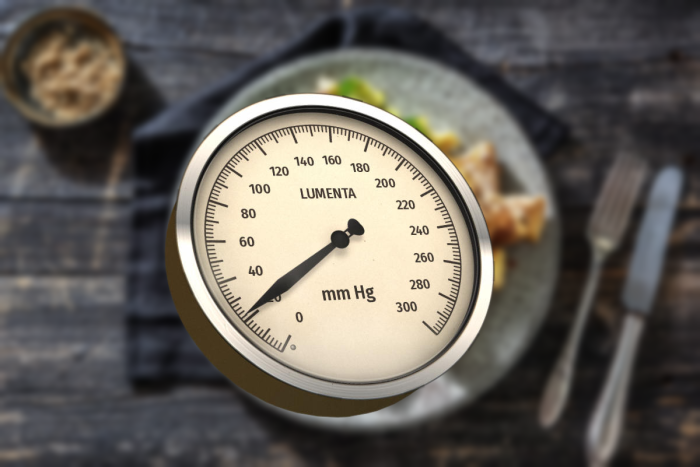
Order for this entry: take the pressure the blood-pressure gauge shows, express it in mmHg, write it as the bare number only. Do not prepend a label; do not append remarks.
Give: 22
